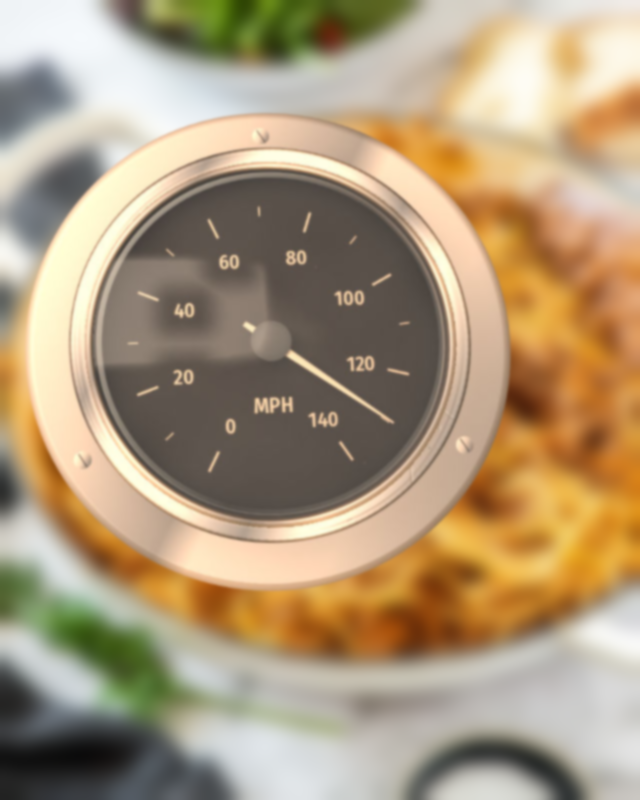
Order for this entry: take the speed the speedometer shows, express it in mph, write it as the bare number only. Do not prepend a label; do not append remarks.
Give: 130
